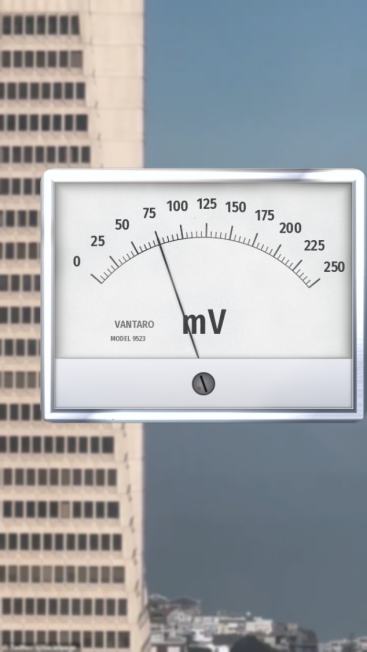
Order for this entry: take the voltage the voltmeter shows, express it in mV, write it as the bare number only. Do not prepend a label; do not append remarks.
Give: 75
